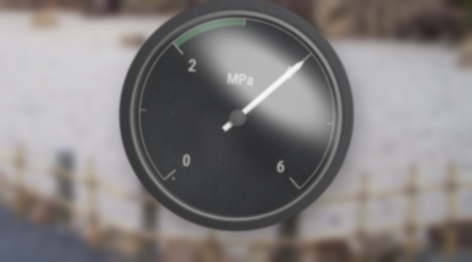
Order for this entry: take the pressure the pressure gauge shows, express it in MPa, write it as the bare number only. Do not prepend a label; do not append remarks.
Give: 4
